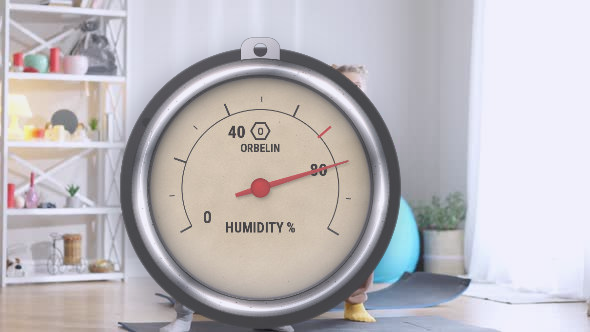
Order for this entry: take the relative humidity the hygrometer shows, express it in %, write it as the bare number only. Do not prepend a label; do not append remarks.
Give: 80
